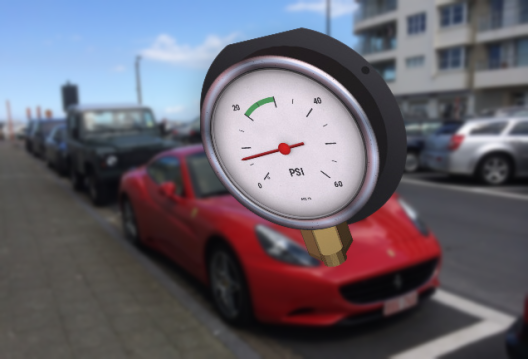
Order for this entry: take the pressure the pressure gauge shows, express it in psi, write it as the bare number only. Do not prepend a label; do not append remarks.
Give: 7.5
